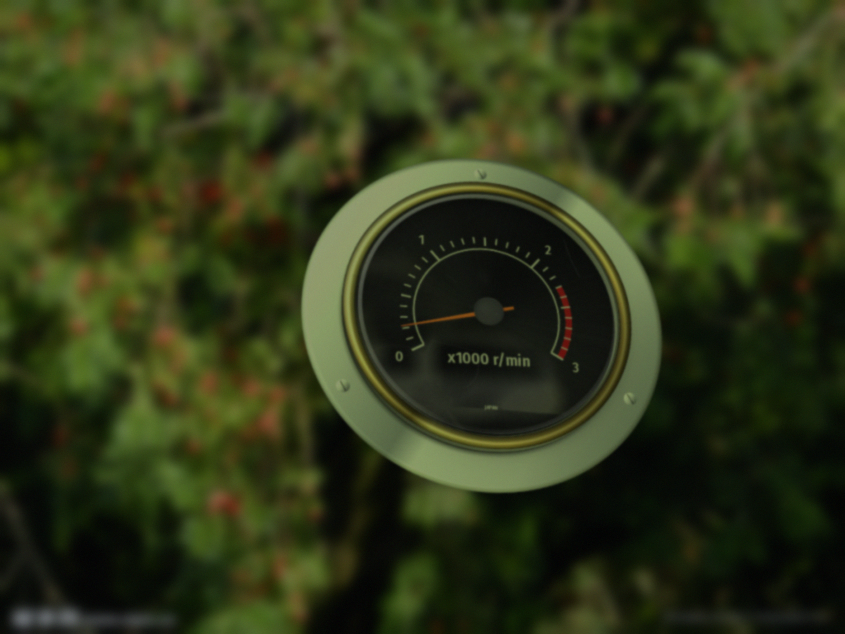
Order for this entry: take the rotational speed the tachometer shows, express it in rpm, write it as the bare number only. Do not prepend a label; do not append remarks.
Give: 200
